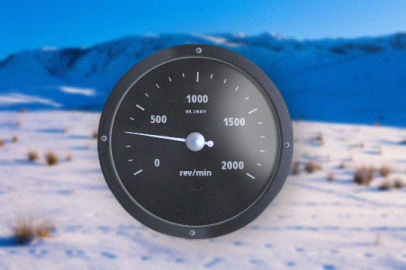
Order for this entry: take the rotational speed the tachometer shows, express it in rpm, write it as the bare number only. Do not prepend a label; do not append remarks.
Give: 300
